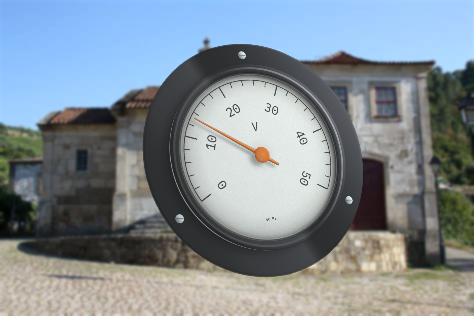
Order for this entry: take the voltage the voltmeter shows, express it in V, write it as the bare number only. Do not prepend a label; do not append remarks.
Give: 13
